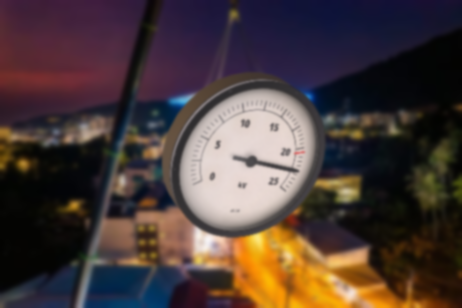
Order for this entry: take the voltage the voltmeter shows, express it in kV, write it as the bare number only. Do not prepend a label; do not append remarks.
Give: 22.5
